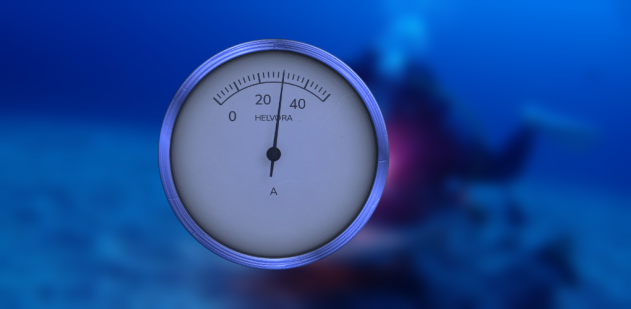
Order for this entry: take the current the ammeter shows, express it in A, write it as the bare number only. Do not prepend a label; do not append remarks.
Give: 30
